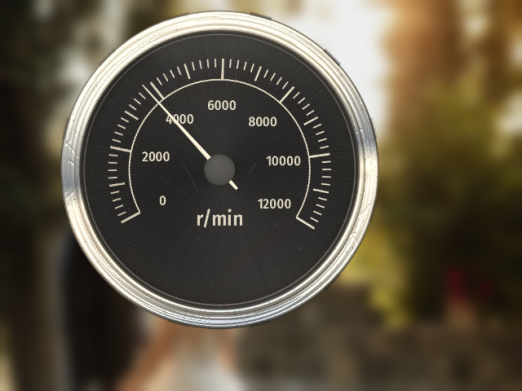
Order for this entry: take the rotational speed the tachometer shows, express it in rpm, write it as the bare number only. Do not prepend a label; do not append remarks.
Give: 3800
